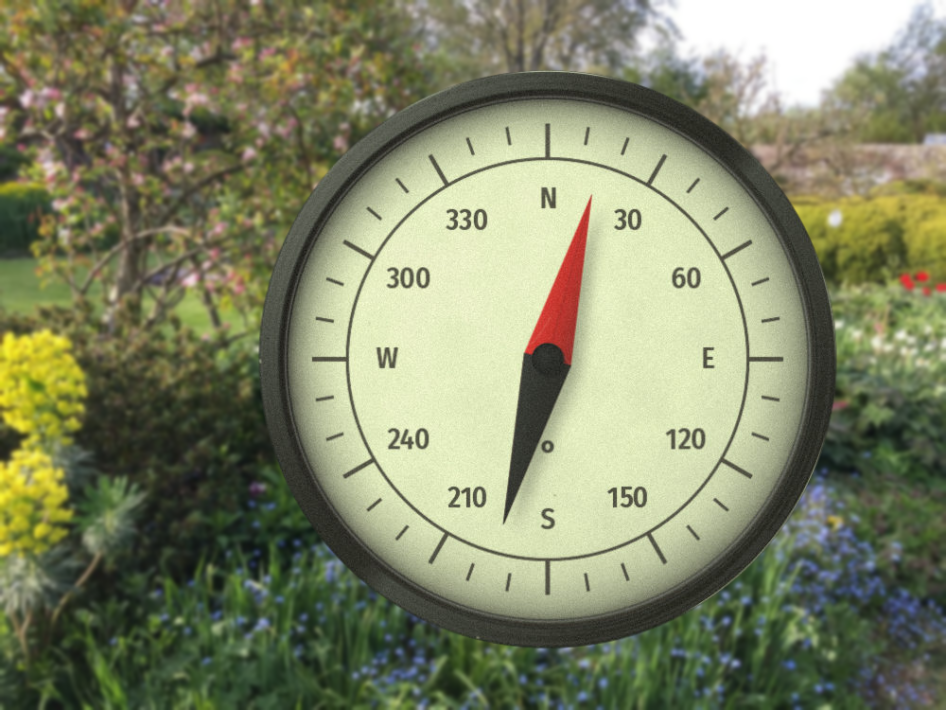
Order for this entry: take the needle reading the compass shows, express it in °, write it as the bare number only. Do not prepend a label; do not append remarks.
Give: 15
